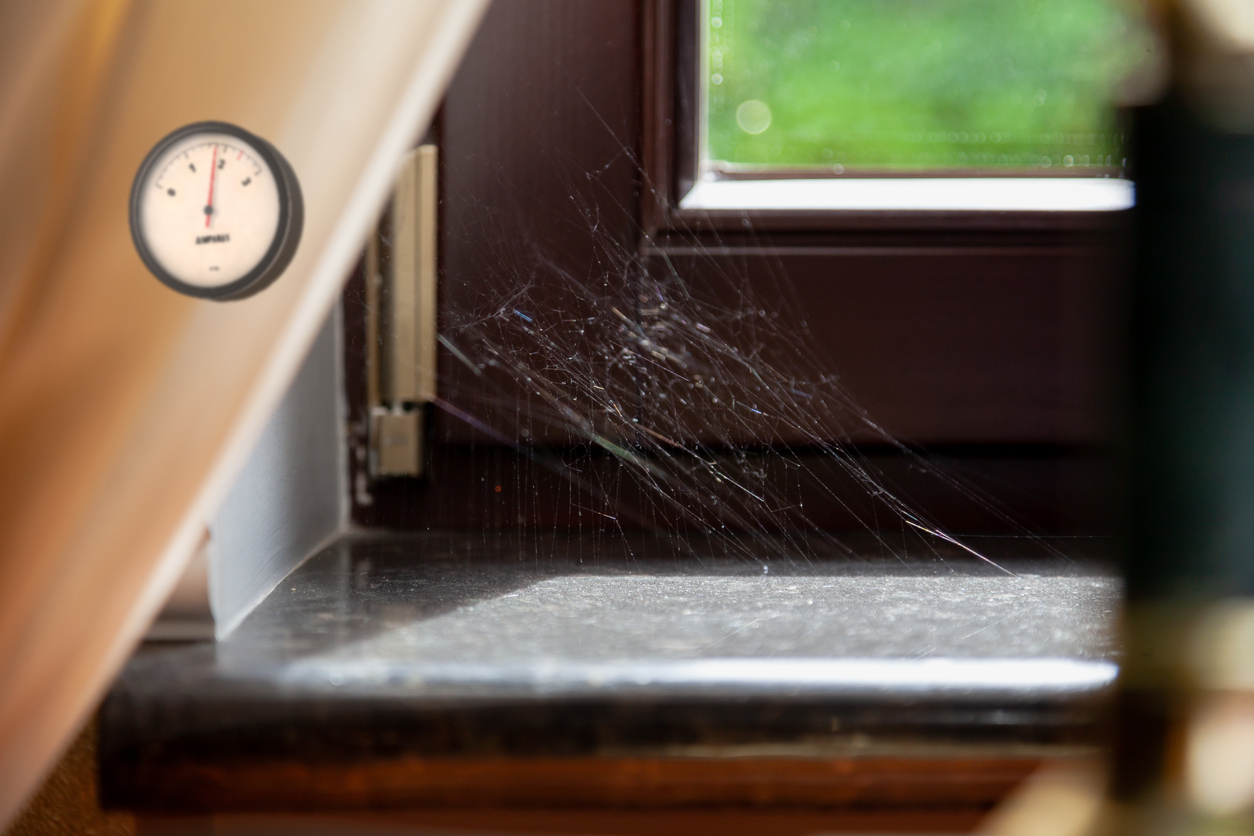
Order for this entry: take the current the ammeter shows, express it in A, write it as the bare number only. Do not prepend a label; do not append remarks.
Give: 1.8
